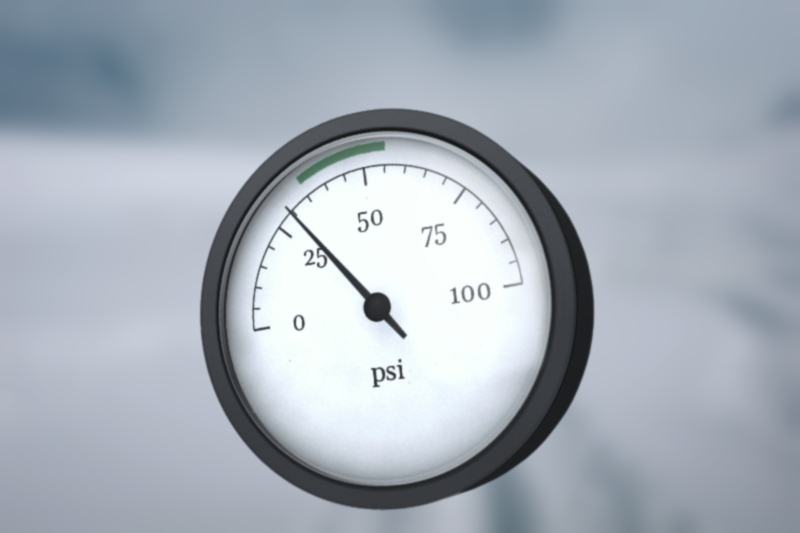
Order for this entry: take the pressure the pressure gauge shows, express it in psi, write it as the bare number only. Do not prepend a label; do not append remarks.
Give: 30
